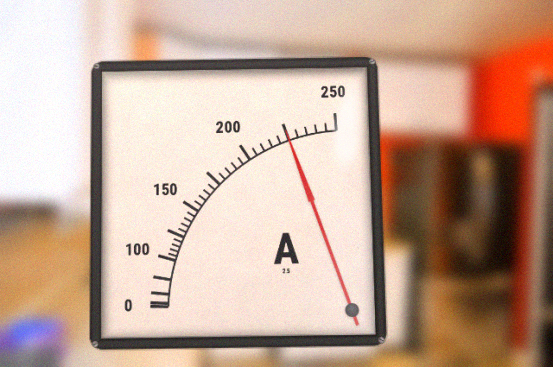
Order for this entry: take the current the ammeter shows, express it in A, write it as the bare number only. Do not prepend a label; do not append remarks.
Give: 225
